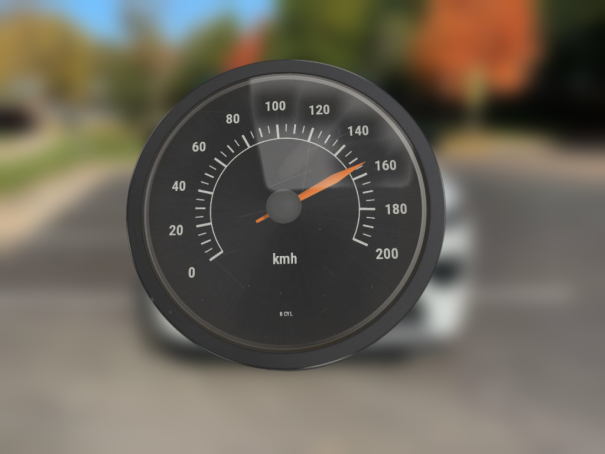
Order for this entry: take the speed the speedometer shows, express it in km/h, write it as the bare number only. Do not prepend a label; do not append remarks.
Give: 155
